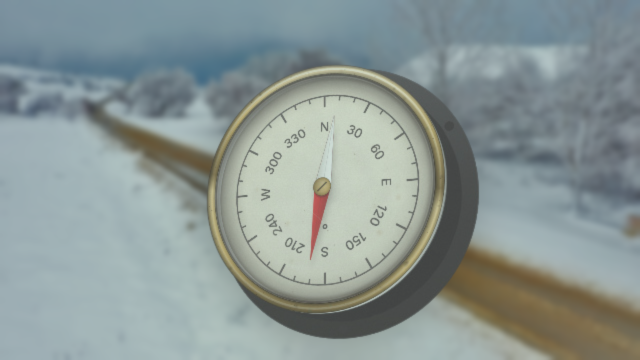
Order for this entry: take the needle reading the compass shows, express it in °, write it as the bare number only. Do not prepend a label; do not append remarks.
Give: 190
